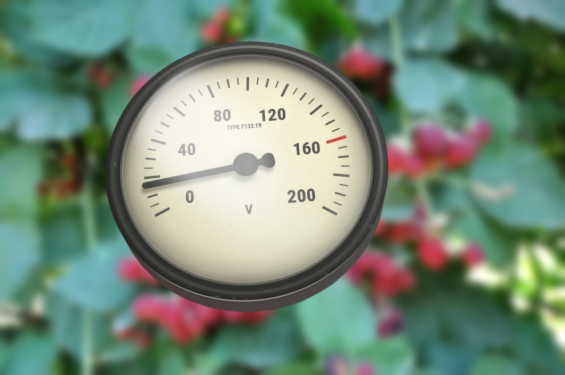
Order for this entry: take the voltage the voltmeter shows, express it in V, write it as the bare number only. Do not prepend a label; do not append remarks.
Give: 15
